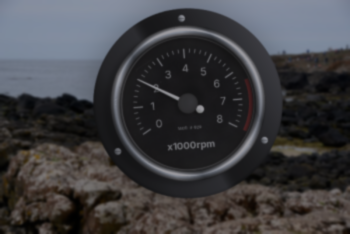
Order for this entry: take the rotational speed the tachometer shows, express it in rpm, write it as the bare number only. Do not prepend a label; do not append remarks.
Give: 2000
